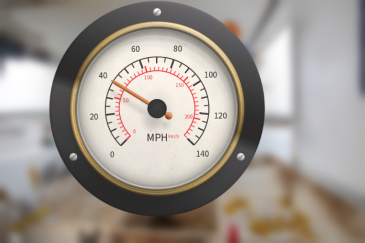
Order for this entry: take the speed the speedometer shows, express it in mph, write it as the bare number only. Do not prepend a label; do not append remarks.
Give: 40
